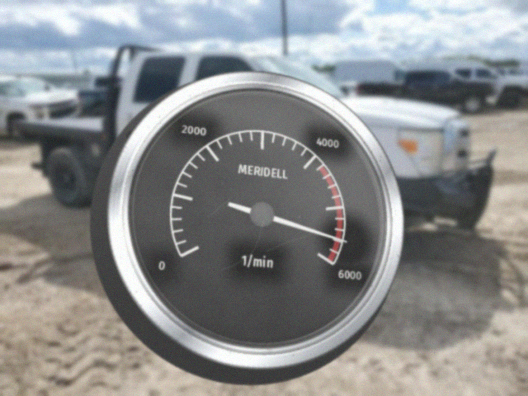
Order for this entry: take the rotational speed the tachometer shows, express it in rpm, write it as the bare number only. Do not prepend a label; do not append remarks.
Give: 5600
